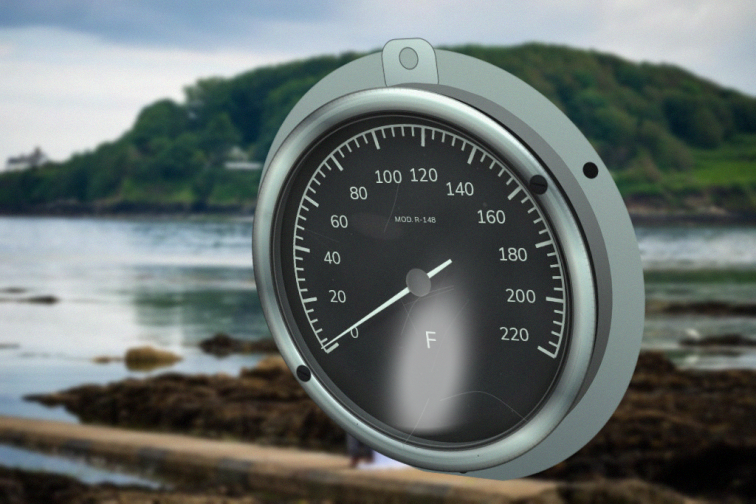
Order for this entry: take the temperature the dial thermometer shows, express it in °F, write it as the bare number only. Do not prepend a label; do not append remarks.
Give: 2
